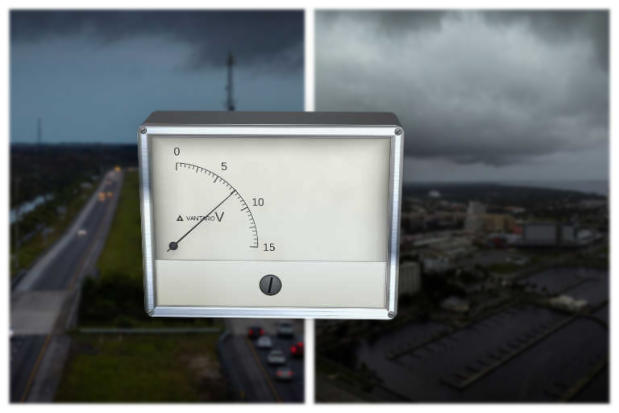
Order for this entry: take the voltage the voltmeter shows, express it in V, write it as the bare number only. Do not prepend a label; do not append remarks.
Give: 7.5
